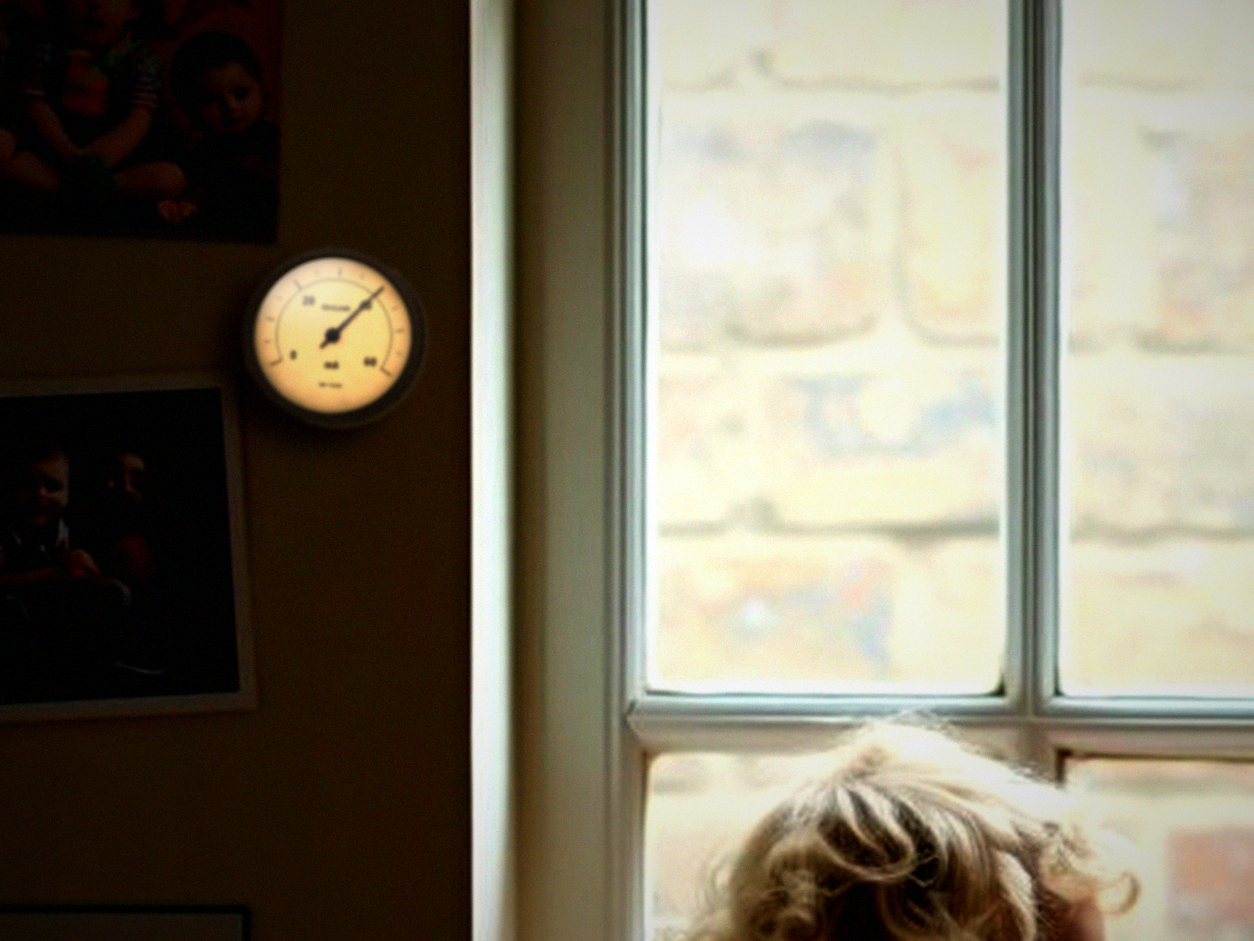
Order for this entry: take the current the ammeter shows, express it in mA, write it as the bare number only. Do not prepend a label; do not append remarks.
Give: 40
